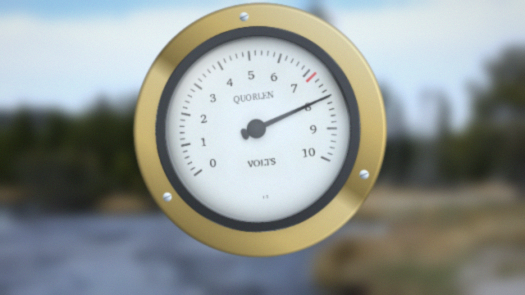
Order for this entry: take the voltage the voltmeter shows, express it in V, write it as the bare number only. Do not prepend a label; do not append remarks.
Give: 8
